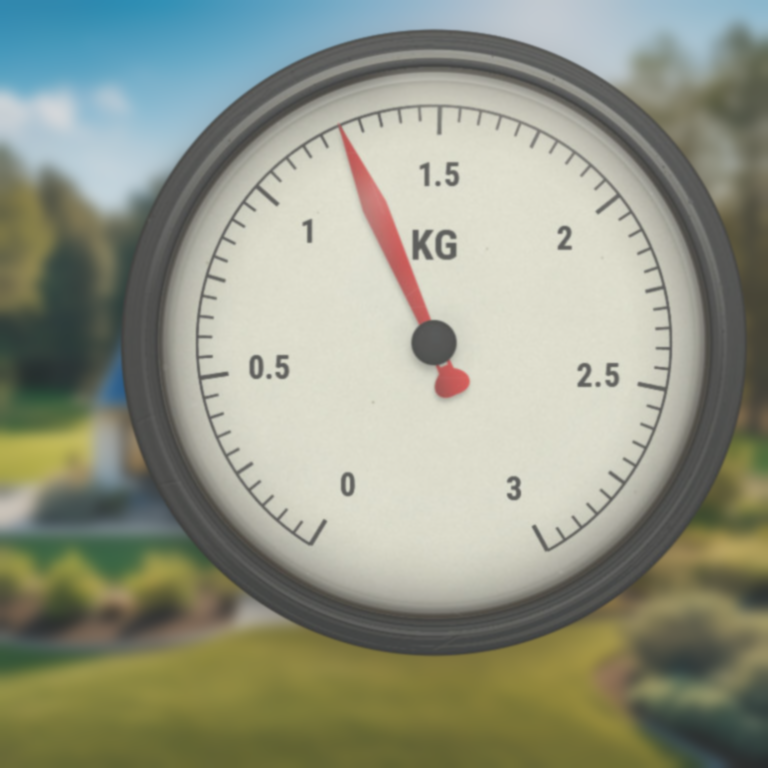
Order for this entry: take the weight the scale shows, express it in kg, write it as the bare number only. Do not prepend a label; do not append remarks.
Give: 1.25
